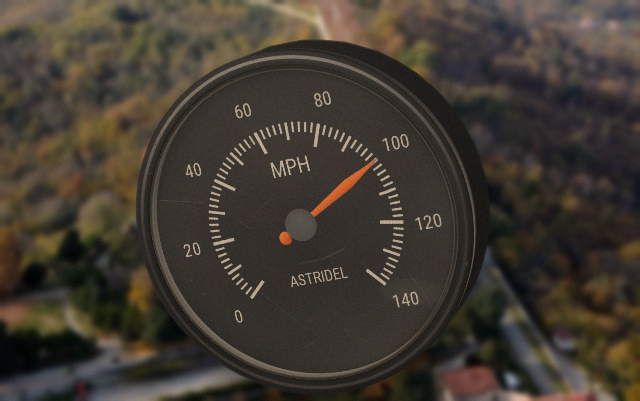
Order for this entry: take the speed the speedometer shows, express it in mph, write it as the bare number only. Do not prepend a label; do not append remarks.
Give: 100
